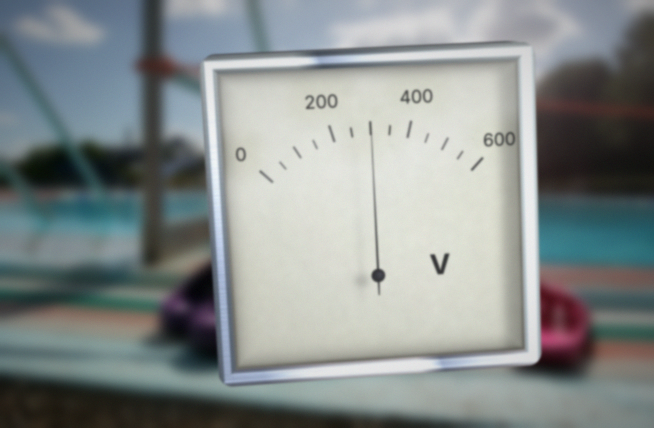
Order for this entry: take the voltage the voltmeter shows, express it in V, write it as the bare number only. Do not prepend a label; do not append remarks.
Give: 300
